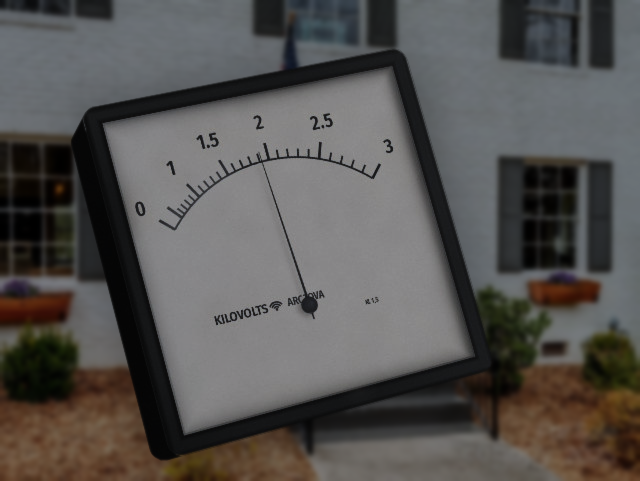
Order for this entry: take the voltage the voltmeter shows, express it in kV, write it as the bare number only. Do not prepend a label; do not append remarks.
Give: 1.9
